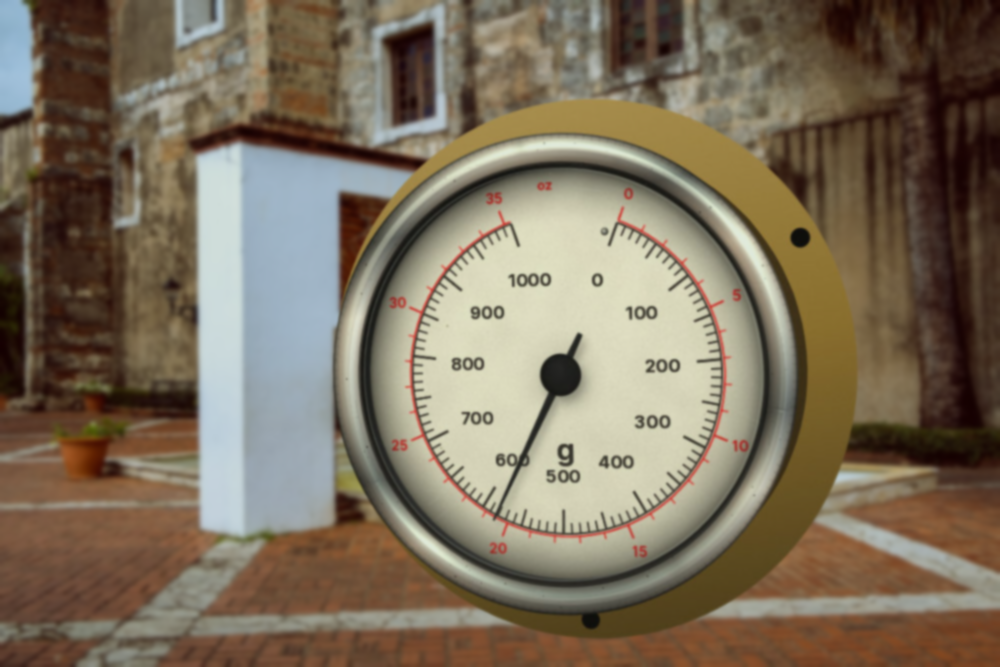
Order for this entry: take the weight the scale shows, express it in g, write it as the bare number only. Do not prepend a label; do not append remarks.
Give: 580
